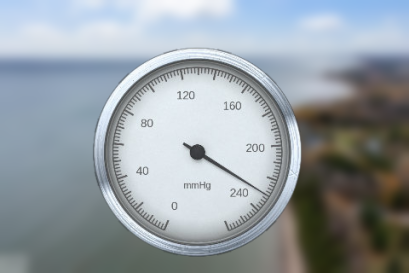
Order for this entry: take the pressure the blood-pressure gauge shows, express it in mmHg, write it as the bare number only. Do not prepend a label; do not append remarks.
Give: 230
